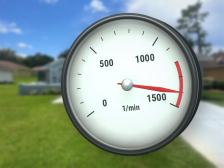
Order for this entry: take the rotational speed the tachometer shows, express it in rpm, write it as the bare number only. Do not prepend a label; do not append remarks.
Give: 1400
